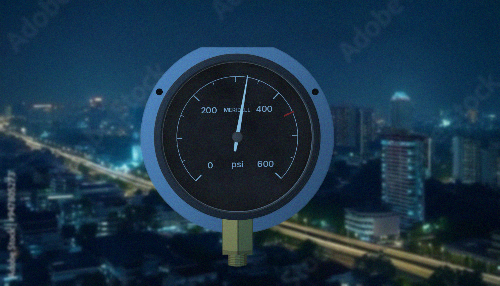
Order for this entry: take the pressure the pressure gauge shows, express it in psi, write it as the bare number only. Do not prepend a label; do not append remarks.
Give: 325
